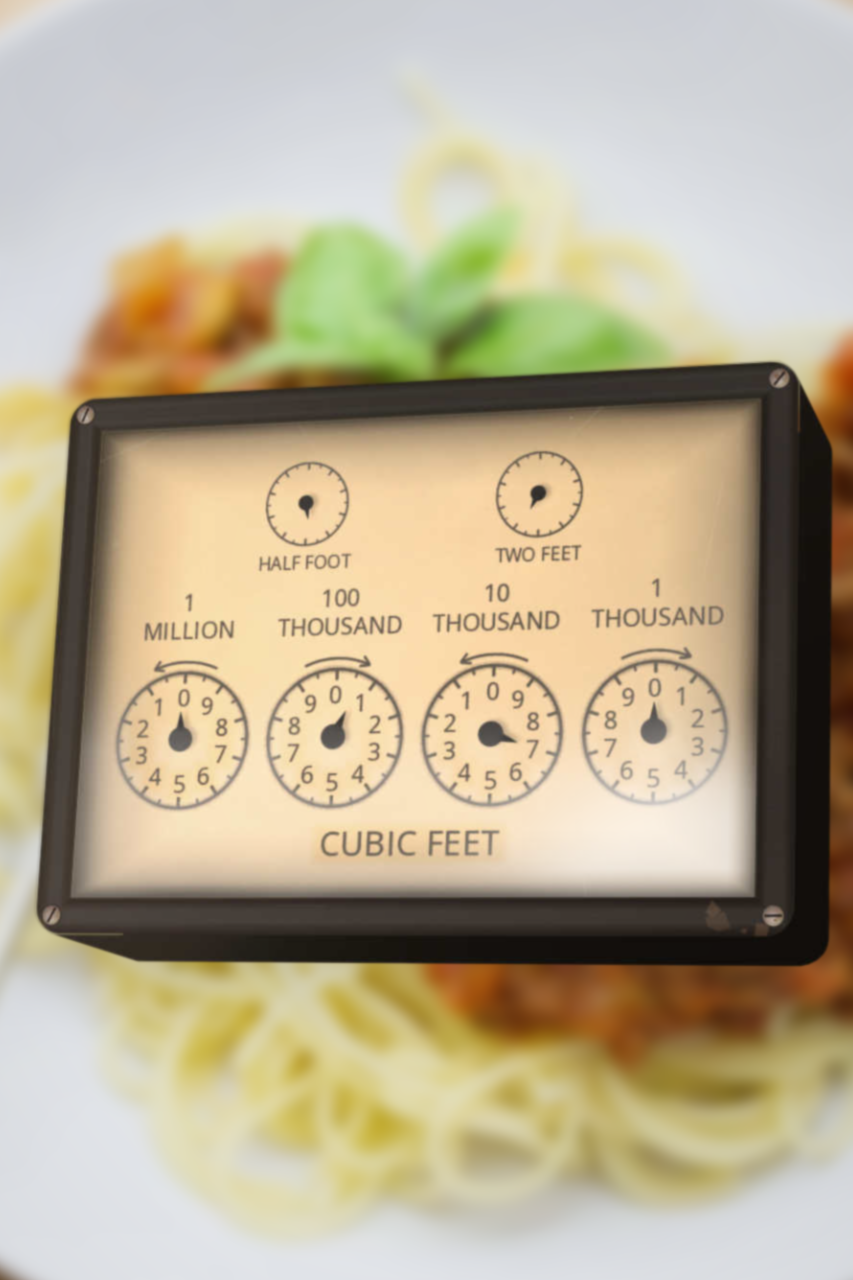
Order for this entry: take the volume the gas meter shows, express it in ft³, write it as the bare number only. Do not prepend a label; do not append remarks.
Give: 7000
